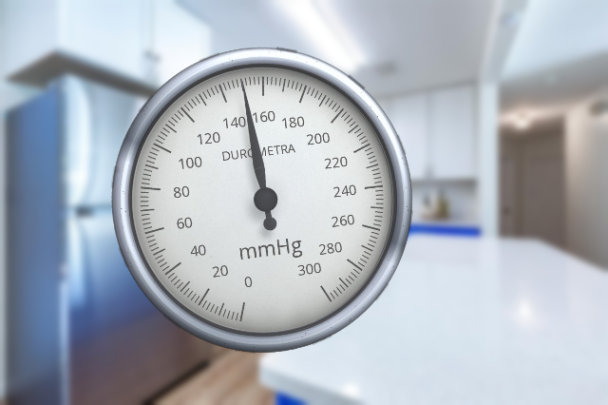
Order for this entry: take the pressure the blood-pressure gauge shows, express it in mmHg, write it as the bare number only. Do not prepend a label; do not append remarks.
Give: 150
